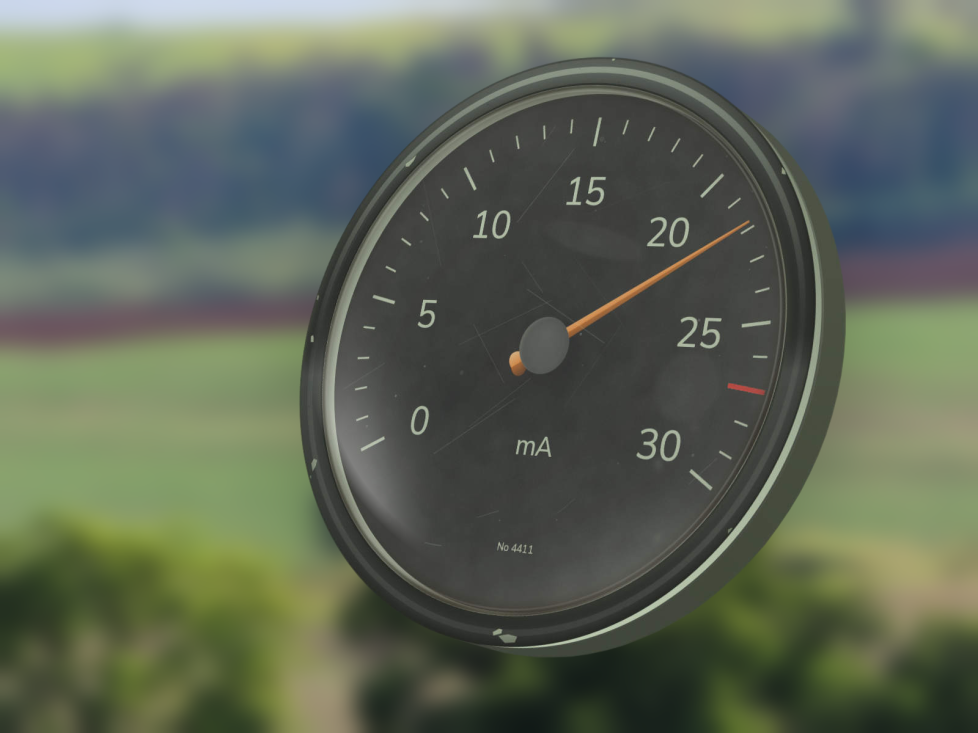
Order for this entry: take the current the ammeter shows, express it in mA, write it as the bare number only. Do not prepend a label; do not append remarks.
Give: 22
